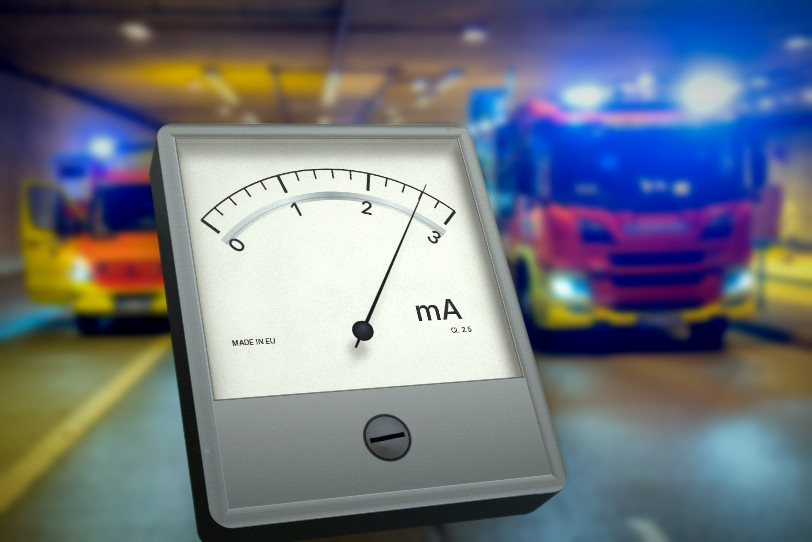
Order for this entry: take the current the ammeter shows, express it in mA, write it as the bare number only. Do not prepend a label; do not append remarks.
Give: 2.6
